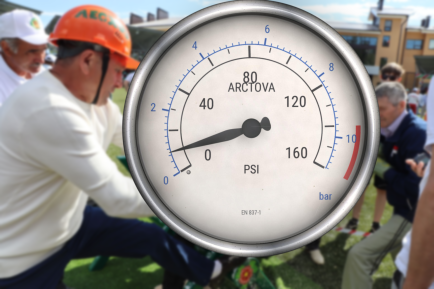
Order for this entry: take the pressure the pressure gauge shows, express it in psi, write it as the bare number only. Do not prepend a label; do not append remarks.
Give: 10
